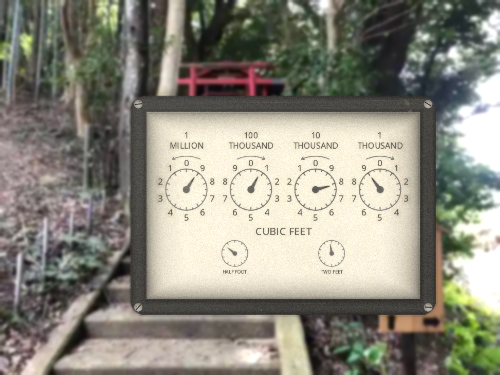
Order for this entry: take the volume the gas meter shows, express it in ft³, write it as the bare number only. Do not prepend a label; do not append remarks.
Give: 907900
